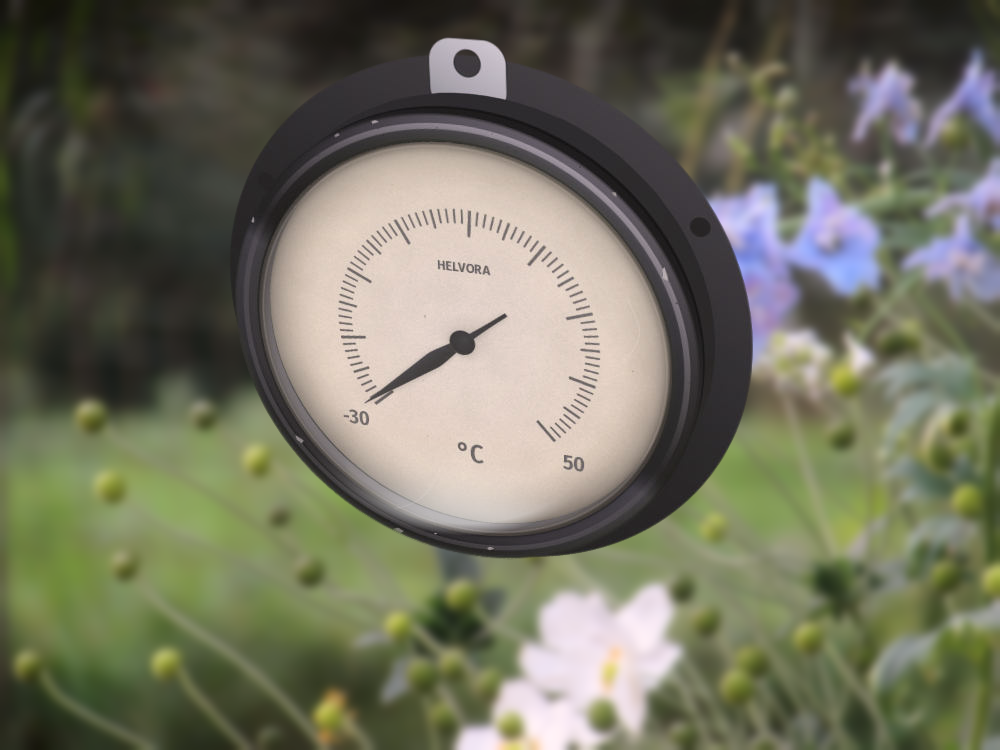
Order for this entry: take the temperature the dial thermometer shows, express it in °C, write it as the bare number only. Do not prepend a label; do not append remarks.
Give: -29
